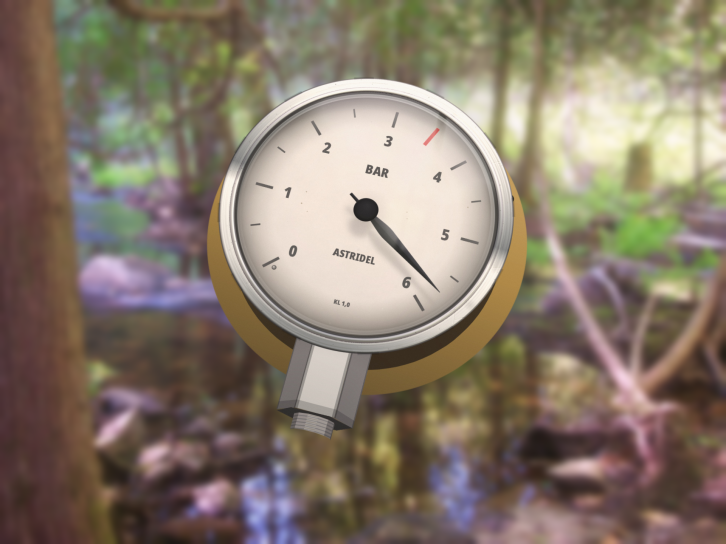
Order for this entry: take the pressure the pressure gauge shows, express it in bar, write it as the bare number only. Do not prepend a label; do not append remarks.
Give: 5.75
